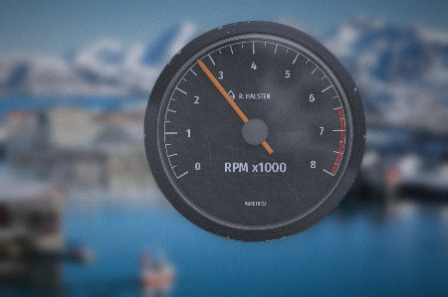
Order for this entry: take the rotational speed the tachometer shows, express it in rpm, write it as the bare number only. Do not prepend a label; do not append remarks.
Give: 2750
